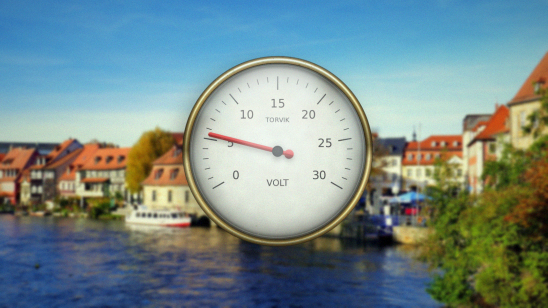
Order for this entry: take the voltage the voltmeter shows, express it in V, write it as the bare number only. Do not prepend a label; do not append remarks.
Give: 5.5
